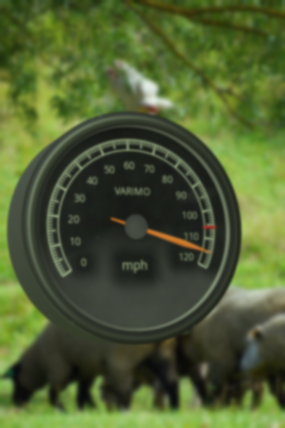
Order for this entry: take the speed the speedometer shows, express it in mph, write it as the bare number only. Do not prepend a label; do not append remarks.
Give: 115
